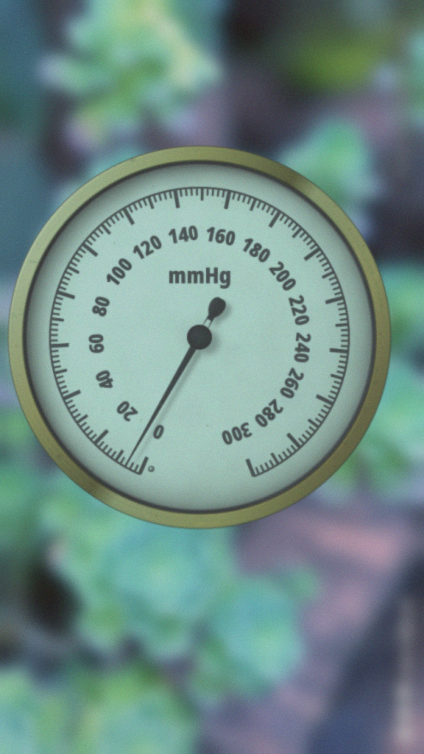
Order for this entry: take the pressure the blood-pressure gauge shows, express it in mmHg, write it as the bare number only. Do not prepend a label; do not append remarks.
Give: 6
